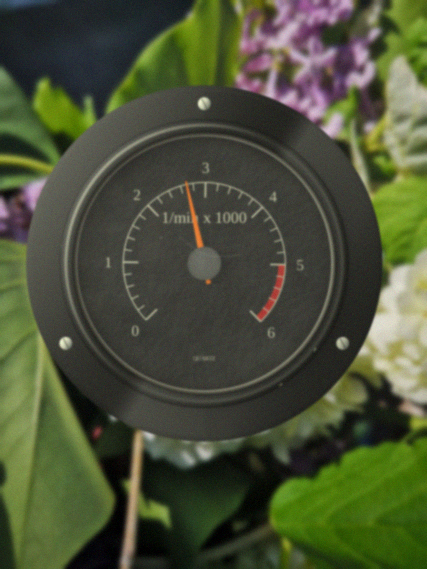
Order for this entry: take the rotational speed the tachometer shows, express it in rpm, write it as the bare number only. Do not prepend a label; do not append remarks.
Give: 2700
